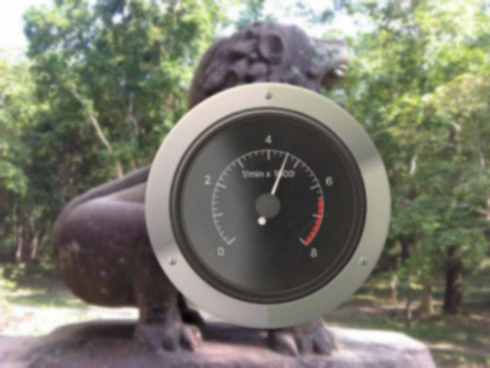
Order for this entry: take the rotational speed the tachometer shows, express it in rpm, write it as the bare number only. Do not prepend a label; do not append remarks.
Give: 4600
